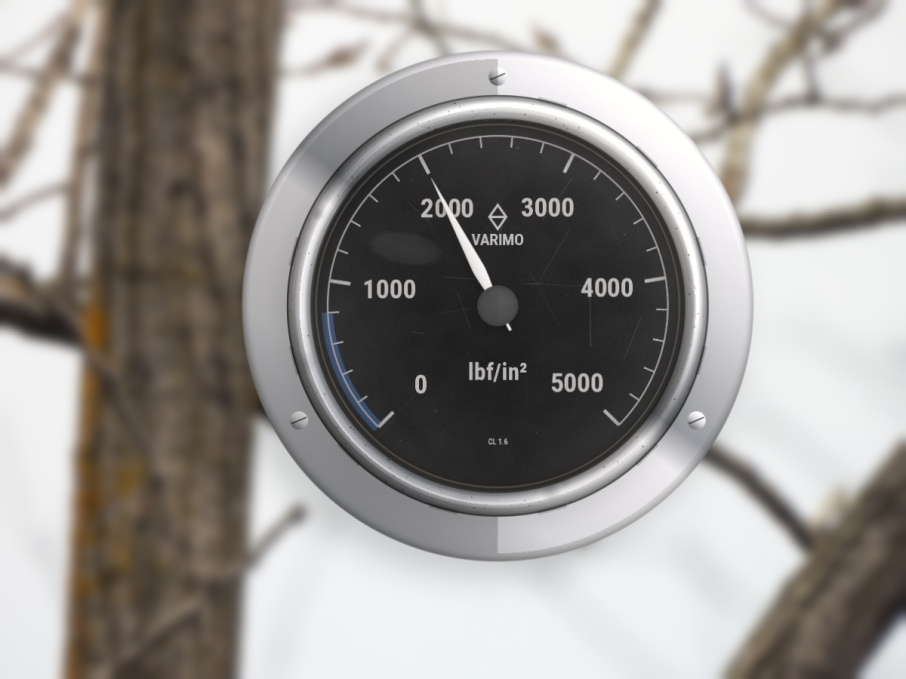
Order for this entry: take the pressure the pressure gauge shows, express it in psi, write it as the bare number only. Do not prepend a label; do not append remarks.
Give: 2000
